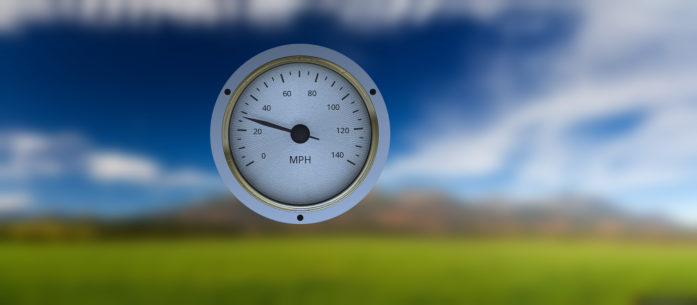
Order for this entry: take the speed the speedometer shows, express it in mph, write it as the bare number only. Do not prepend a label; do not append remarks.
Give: 27.5
